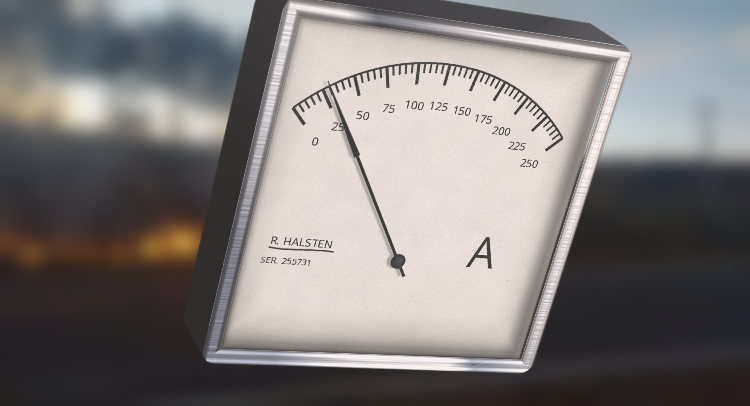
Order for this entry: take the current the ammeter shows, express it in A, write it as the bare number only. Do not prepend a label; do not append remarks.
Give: 30
